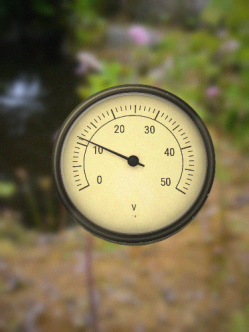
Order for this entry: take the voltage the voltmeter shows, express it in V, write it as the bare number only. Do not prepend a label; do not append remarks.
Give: 11
